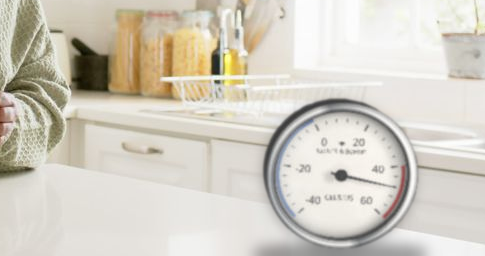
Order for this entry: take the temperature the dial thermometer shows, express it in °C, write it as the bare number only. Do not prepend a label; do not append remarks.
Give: 48
